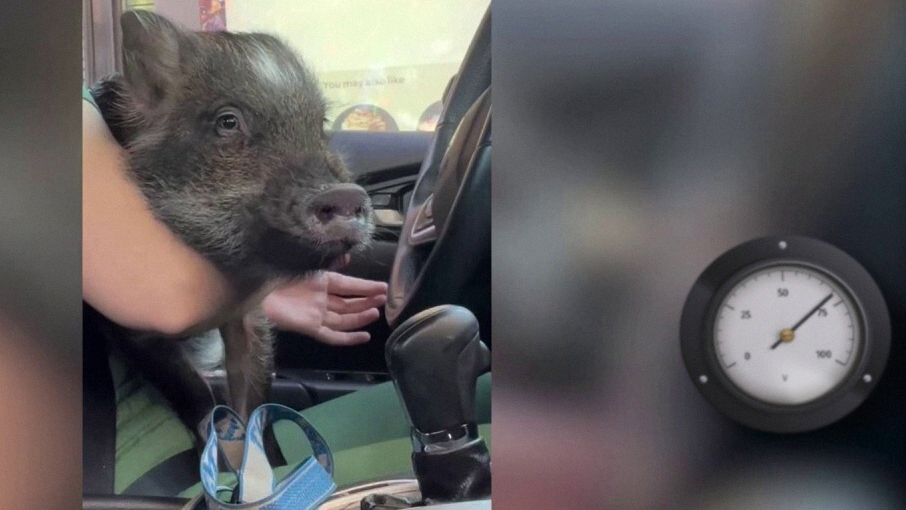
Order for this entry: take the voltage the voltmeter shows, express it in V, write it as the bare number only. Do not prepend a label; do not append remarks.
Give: 70
